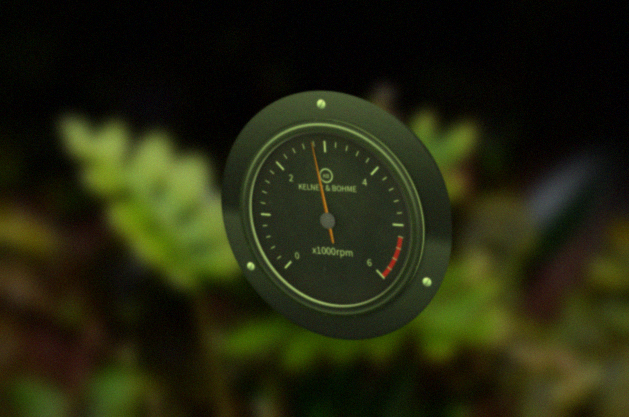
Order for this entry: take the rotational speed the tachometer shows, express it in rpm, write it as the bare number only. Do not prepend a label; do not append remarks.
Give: 2800
